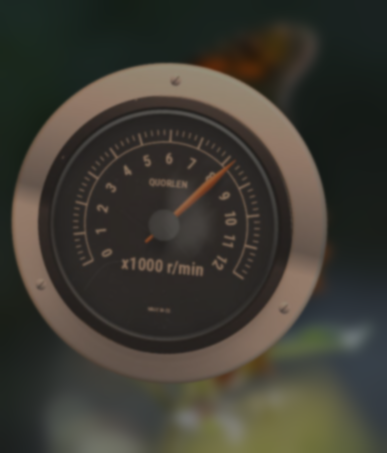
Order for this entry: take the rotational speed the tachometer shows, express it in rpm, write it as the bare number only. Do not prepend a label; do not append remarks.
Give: 8200
